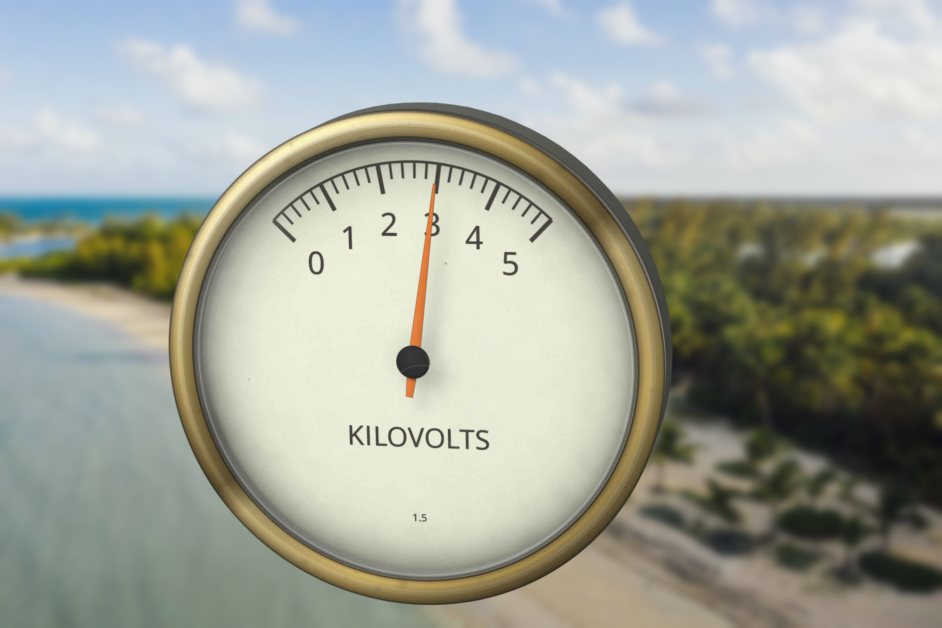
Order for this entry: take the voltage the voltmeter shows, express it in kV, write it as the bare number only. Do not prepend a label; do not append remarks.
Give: 3
